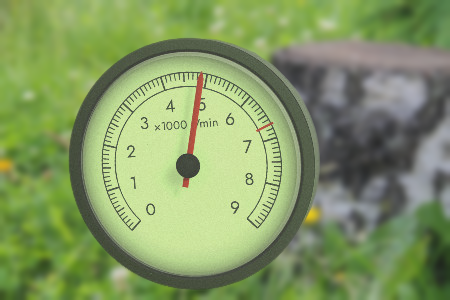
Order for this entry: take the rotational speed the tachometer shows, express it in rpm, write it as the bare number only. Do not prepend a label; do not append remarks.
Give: 4900
